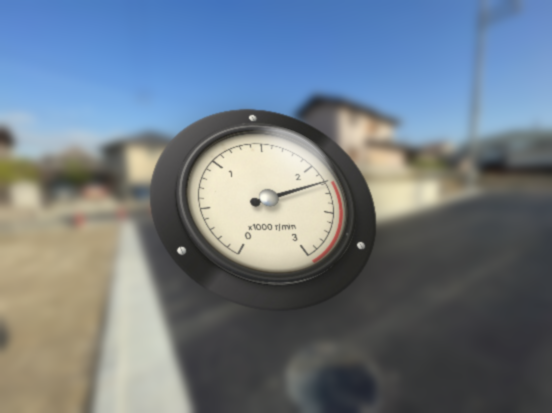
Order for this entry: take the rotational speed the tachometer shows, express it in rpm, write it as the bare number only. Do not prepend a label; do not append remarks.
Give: 2200
